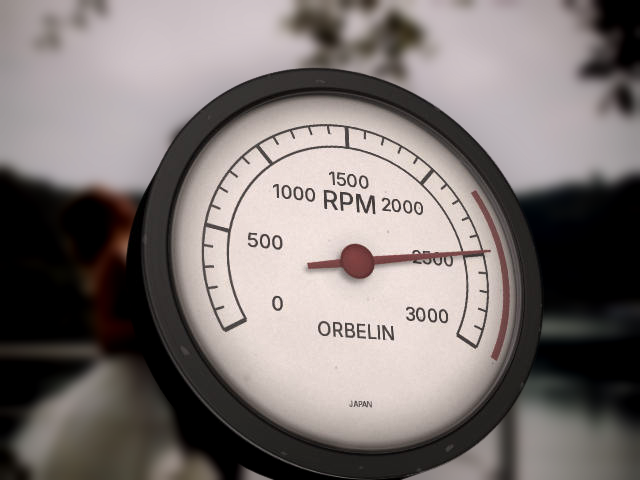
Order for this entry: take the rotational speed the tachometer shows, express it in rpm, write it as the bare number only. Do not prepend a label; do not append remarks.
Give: 2500
